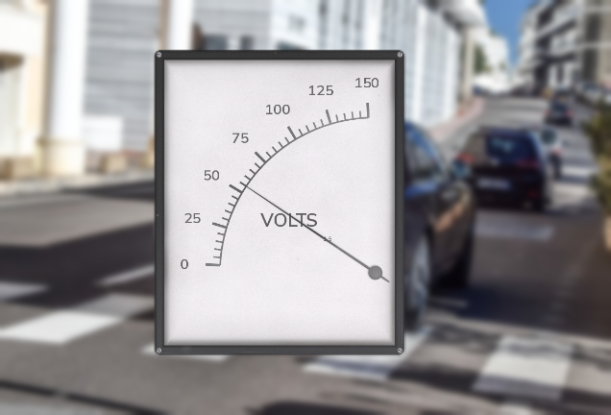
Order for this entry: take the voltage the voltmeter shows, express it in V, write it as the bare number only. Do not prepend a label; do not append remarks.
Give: 55
